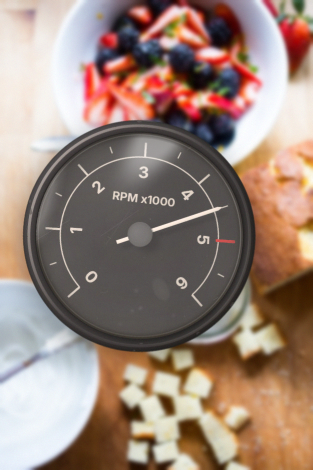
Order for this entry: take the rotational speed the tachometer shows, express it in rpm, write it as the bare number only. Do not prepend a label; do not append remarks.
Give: 4500
